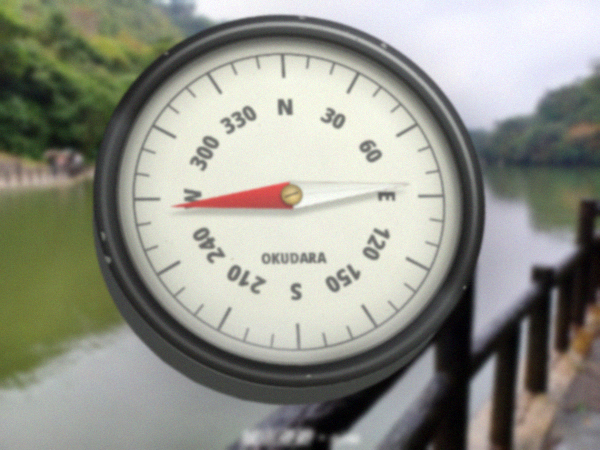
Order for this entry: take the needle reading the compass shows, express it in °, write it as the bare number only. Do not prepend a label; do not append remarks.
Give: 265
